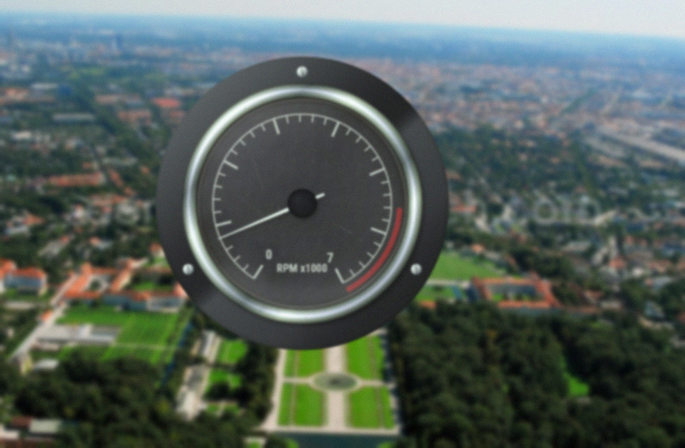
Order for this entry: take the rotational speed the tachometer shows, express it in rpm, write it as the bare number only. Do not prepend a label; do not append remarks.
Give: 800
